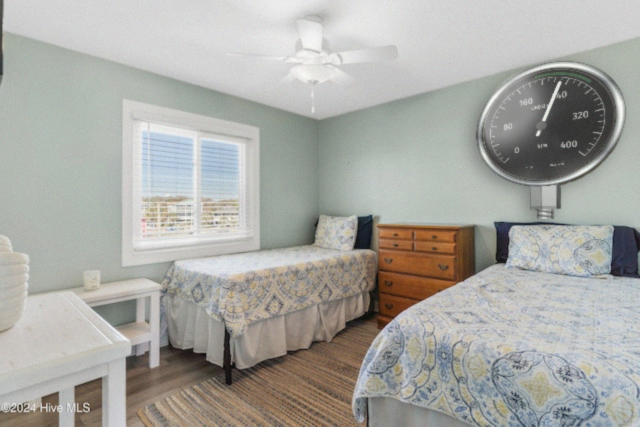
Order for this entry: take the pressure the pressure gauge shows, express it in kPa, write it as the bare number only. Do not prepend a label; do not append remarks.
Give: 230
